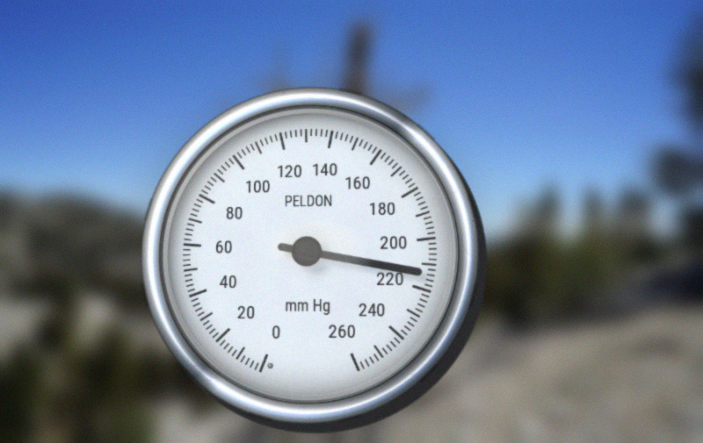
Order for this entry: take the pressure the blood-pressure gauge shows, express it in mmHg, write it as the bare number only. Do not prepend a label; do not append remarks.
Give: 214
